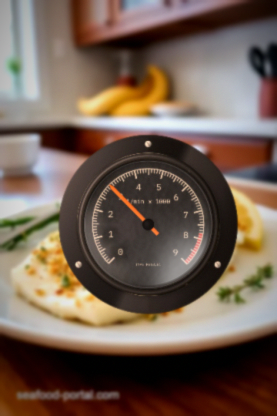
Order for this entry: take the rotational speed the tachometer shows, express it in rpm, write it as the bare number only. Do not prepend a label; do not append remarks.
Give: 3000
